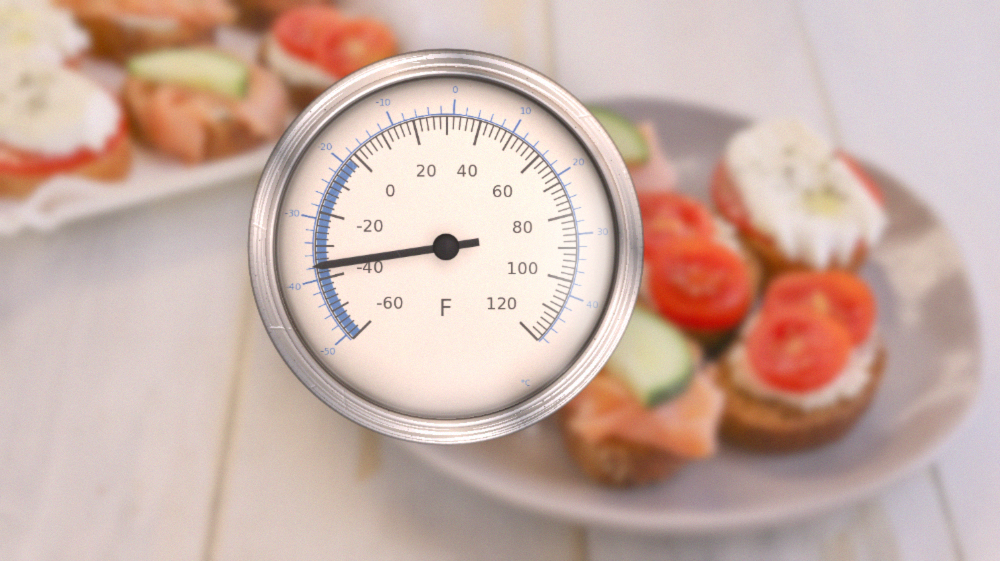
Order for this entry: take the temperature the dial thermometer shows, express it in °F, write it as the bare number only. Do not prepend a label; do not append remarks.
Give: -36
